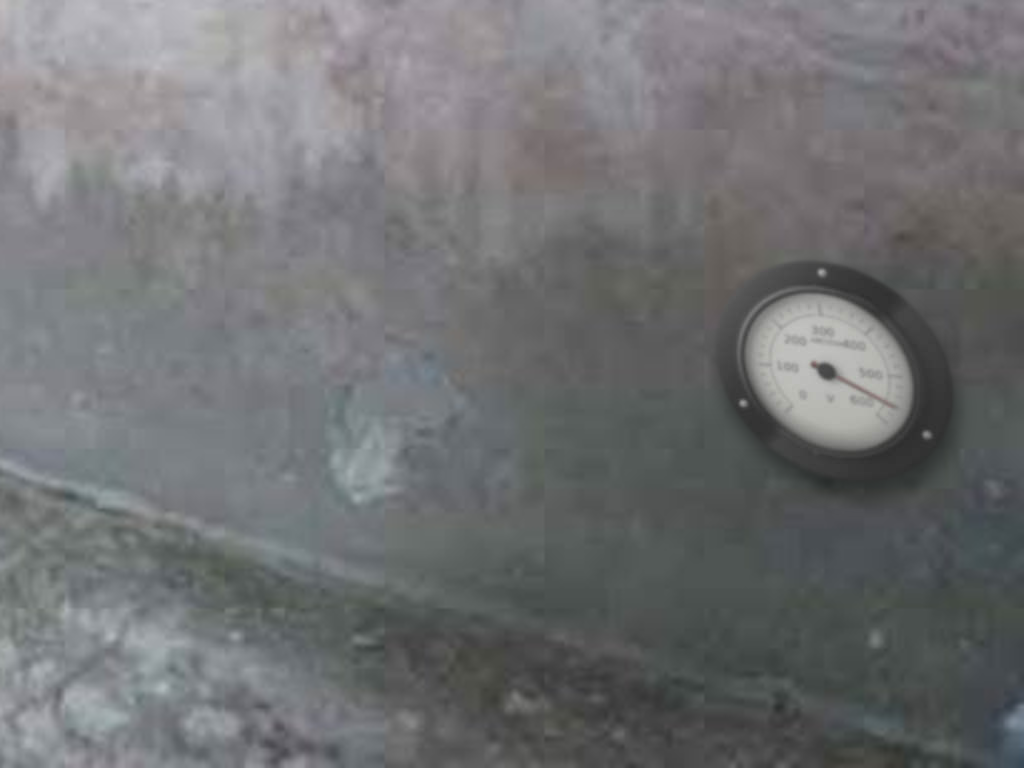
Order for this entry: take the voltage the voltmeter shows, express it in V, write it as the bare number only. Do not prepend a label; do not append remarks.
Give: 560
